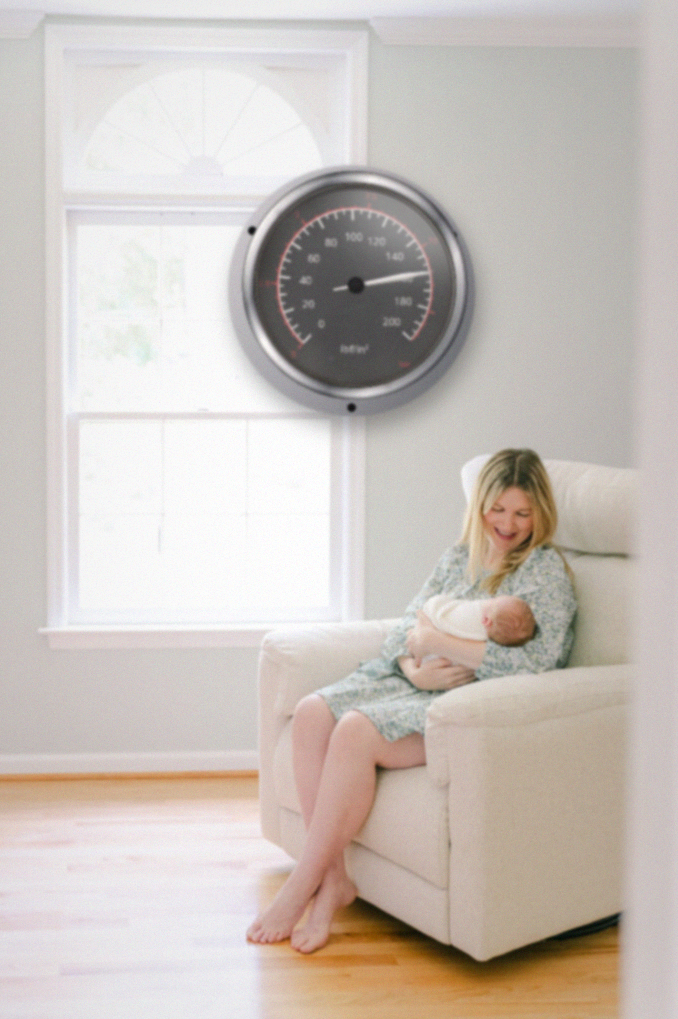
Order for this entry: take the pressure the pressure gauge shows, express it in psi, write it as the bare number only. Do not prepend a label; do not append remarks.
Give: 160
